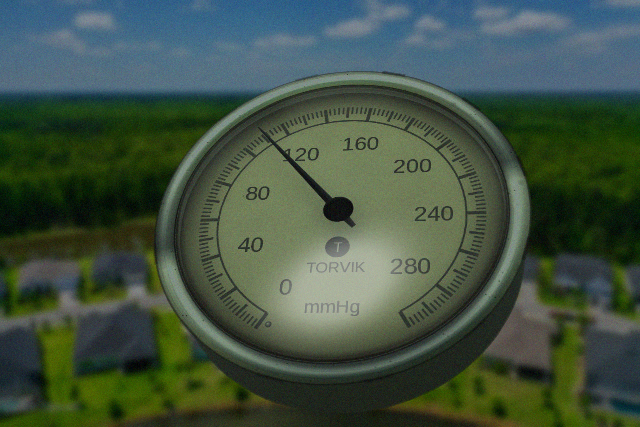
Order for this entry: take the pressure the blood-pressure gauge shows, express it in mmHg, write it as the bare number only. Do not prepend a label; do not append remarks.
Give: 110
